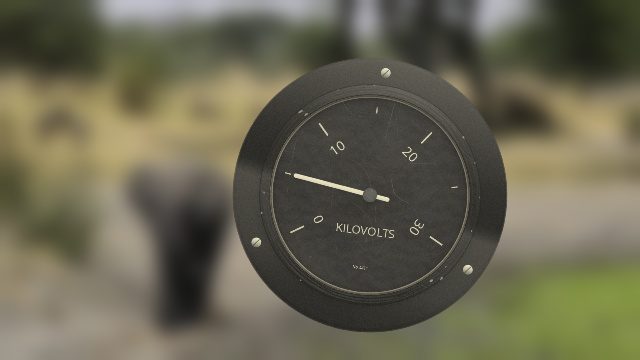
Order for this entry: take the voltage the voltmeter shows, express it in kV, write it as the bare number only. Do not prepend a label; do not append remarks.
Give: 5
